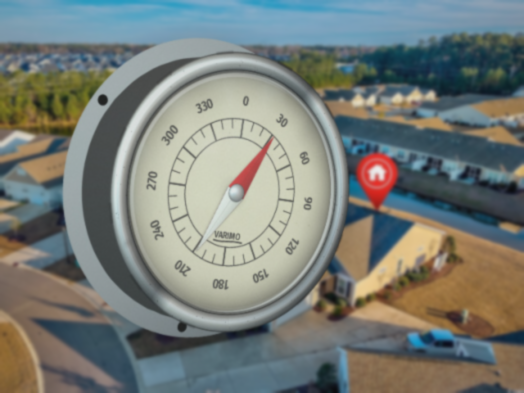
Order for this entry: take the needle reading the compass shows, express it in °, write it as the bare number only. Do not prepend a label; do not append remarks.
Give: 30
